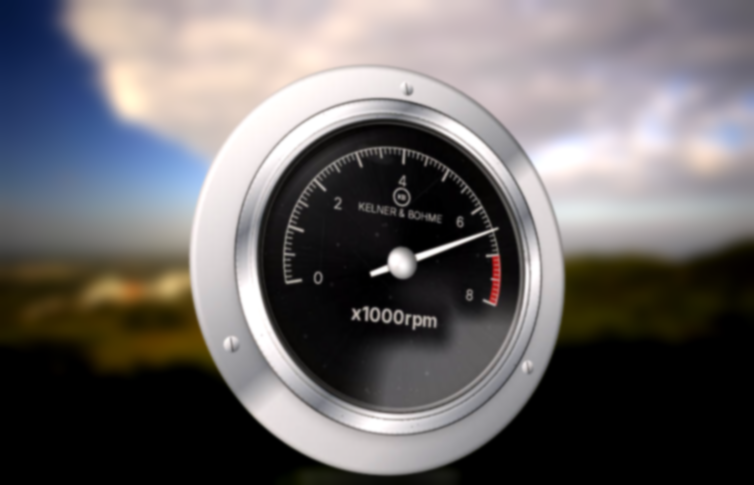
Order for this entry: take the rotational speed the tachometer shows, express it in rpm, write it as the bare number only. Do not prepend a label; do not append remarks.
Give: 6500
